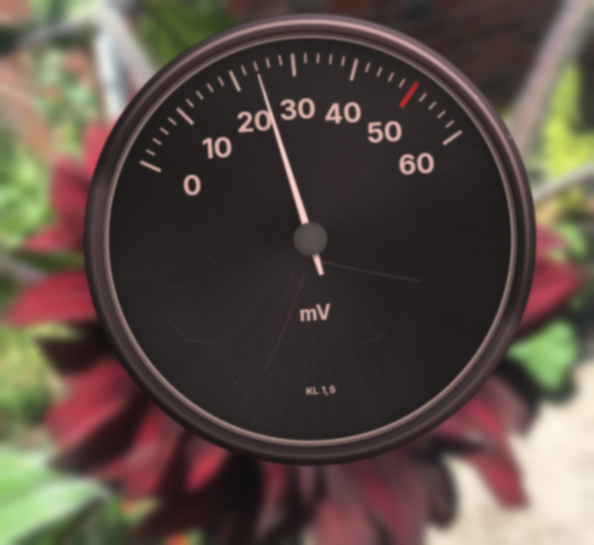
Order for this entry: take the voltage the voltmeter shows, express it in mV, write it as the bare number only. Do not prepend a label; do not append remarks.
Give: 24
